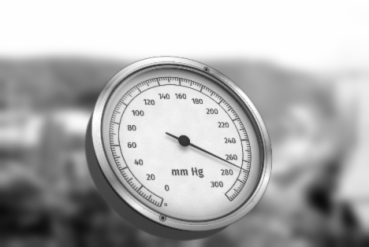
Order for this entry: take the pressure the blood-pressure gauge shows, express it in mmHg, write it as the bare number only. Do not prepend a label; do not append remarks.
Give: 270
